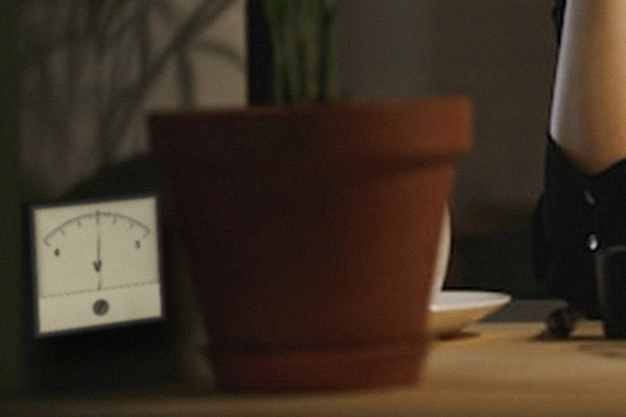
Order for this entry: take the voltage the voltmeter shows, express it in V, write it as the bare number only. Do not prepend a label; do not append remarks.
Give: 1.5
